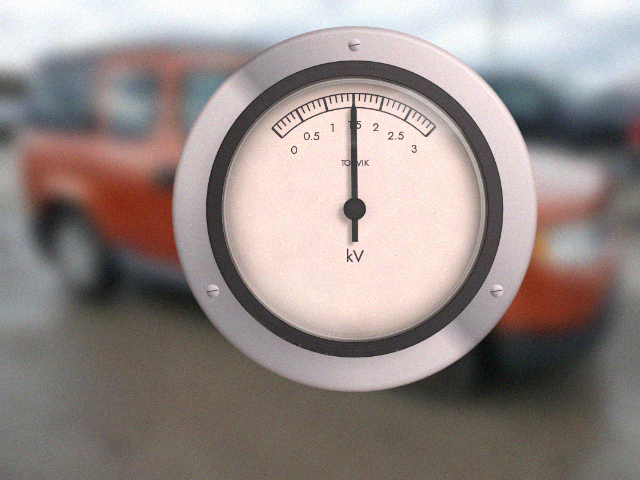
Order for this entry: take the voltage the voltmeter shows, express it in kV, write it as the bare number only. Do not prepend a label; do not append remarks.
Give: 1.5
